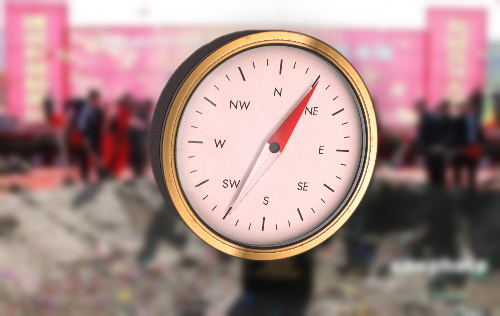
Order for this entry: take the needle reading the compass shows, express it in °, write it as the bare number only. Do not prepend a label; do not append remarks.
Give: 30
